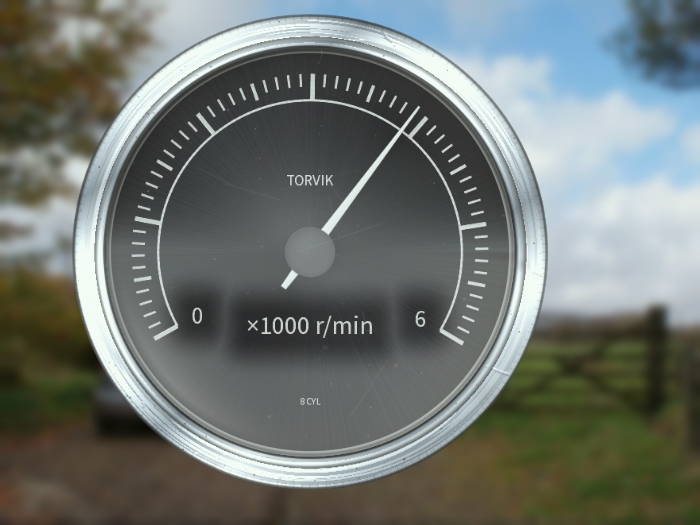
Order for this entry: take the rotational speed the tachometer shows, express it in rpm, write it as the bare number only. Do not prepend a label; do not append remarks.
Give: 3900
